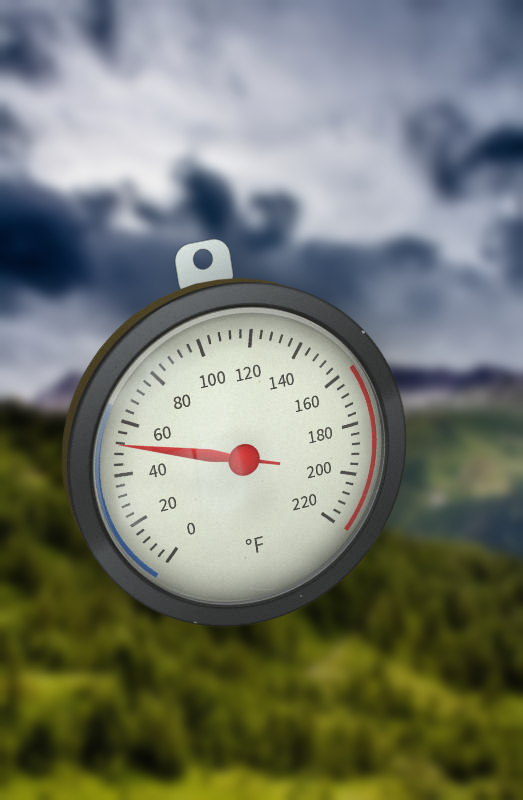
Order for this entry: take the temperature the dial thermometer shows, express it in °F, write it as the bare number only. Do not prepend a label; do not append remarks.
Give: 52
